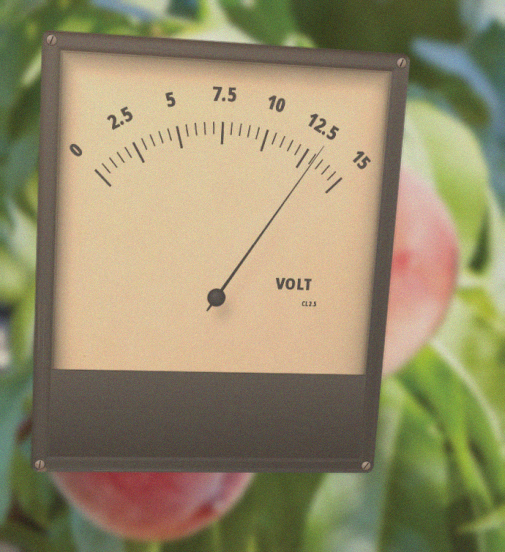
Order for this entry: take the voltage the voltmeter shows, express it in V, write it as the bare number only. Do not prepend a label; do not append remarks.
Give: 13
